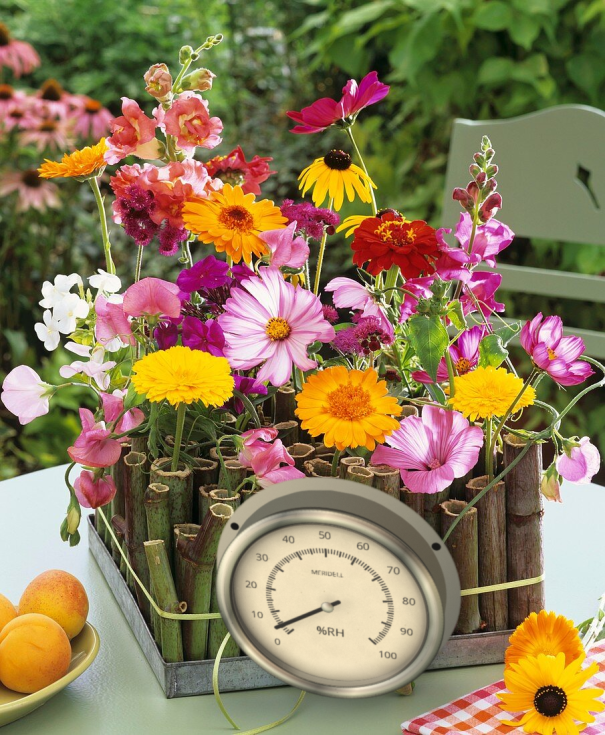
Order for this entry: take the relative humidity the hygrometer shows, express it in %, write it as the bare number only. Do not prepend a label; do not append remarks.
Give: 5
